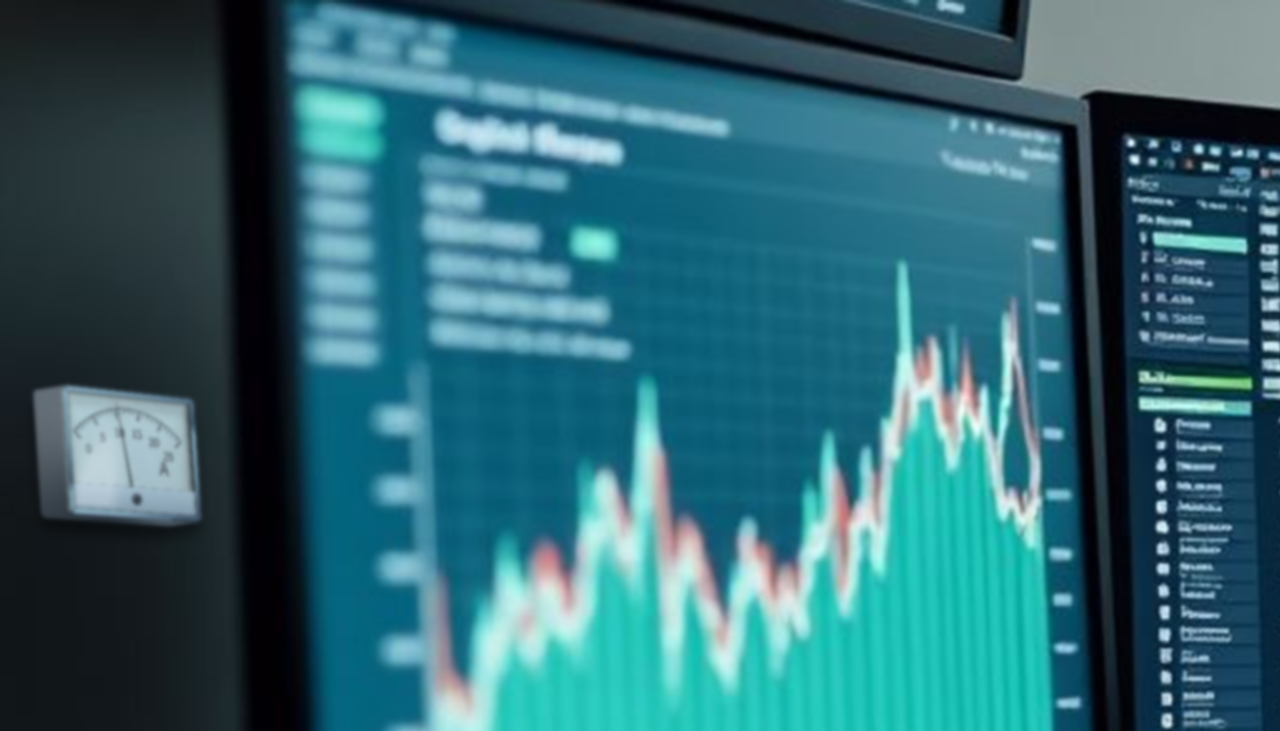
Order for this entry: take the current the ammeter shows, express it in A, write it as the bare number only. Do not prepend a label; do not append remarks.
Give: 10
